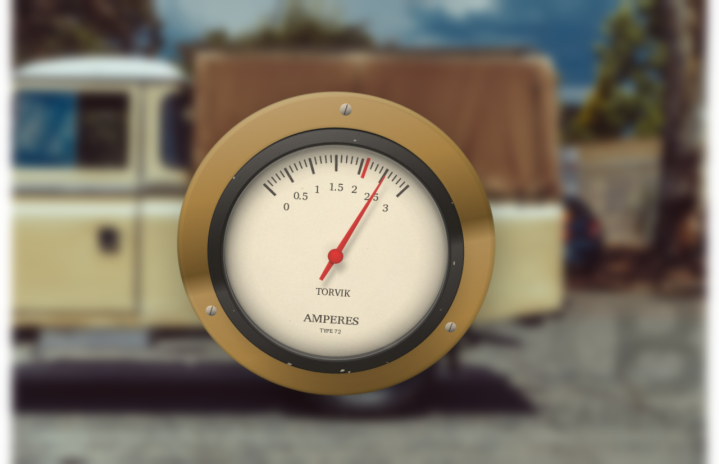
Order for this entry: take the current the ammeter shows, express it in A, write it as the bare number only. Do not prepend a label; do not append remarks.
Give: 2.5
